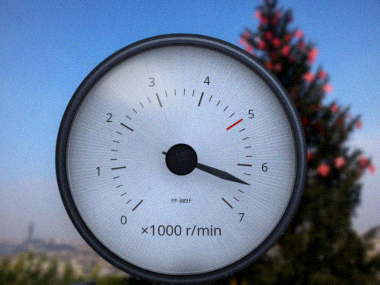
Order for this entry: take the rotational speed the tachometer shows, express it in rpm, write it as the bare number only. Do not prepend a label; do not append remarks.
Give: 6400
